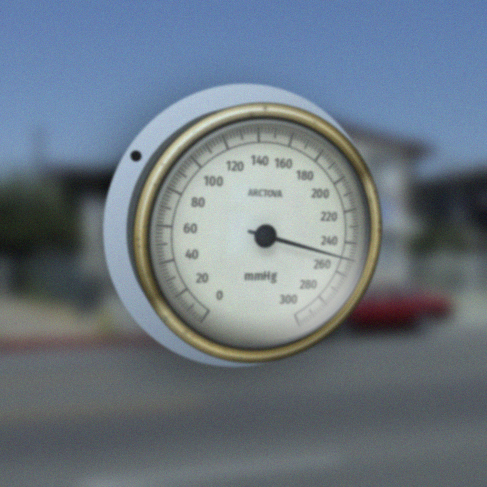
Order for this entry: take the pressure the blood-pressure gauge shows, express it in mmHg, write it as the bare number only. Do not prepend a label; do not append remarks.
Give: 250
